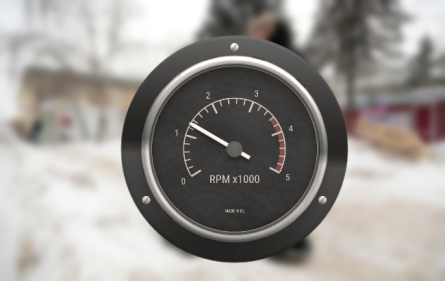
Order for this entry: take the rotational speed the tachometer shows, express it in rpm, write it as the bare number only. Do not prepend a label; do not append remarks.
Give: 1300
